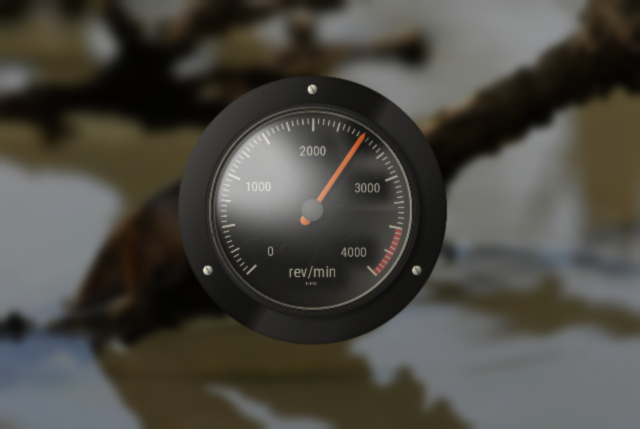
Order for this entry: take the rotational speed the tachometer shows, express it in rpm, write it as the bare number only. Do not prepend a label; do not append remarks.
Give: 2500
